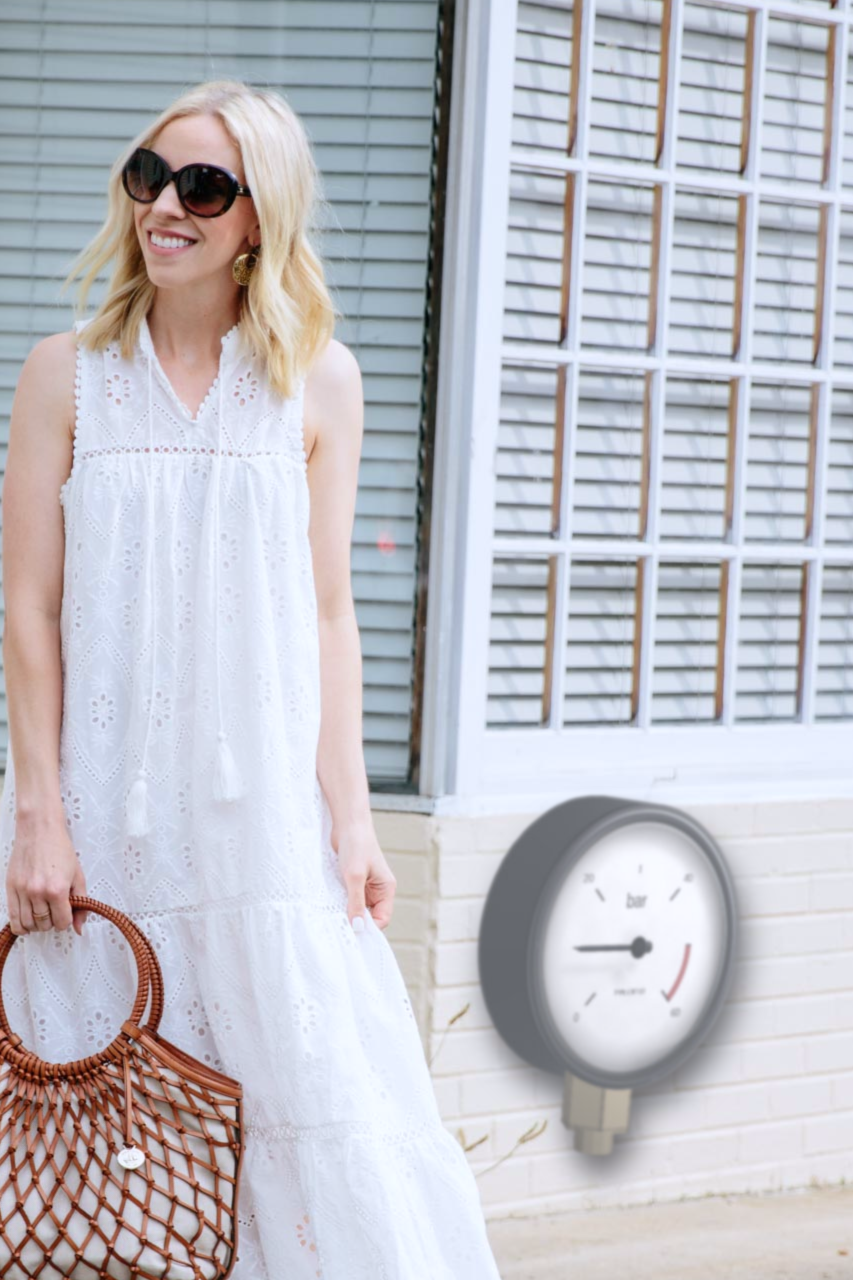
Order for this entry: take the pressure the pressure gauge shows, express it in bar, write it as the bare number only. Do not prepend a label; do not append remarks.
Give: 10
